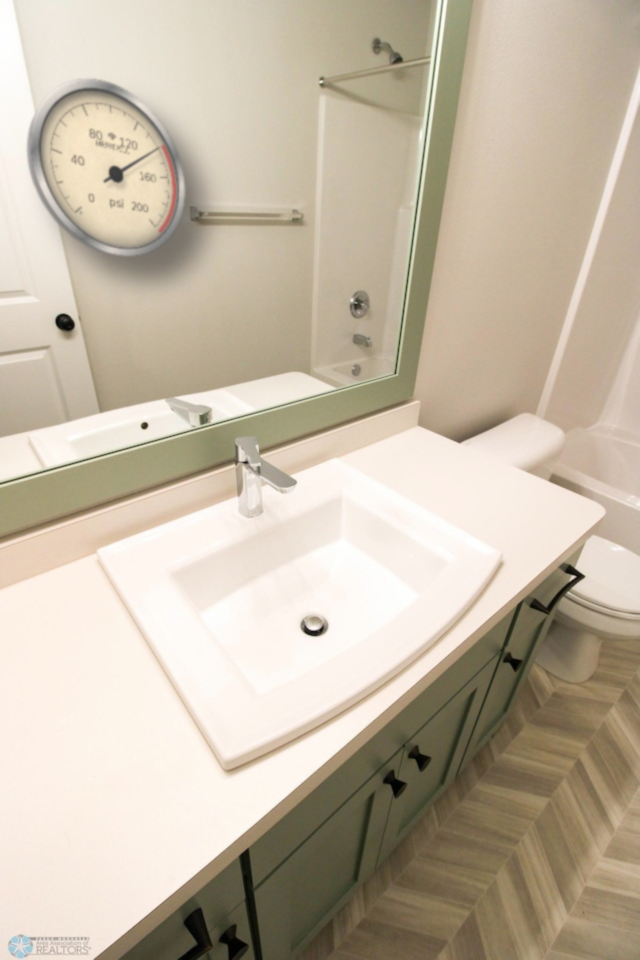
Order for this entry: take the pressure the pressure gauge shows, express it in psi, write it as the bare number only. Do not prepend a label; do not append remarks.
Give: 140
